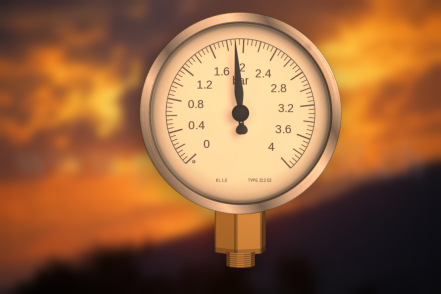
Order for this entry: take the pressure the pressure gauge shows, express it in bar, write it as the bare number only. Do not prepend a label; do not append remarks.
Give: 1.9
